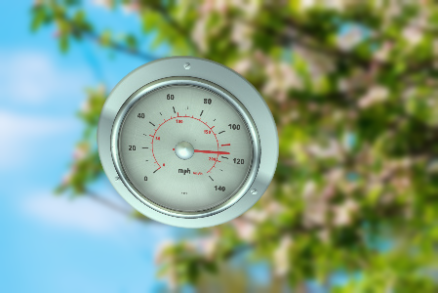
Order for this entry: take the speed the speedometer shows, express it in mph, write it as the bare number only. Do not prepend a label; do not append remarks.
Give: 115
